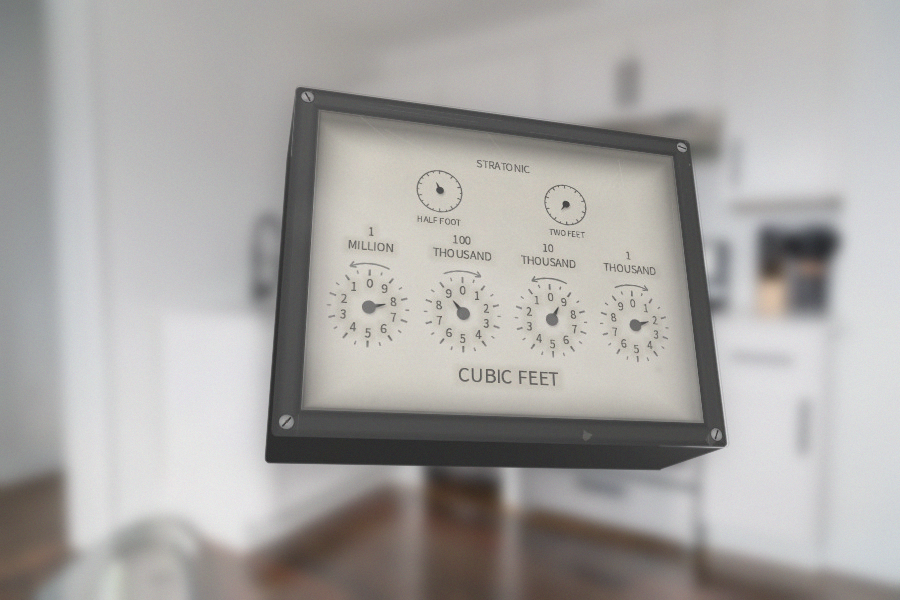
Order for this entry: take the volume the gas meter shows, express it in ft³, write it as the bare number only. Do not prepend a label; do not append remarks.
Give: 789200
